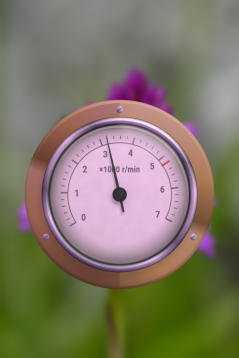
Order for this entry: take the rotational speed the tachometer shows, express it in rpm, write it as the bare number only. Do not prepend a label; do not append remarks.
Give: 3200
